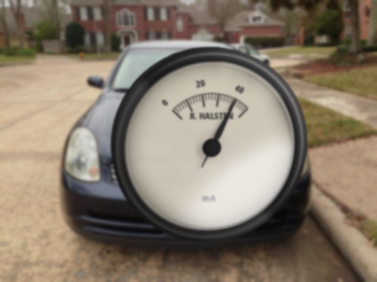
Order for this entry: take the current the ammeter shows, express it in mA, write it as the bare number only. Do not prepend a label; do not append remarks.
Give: 40
